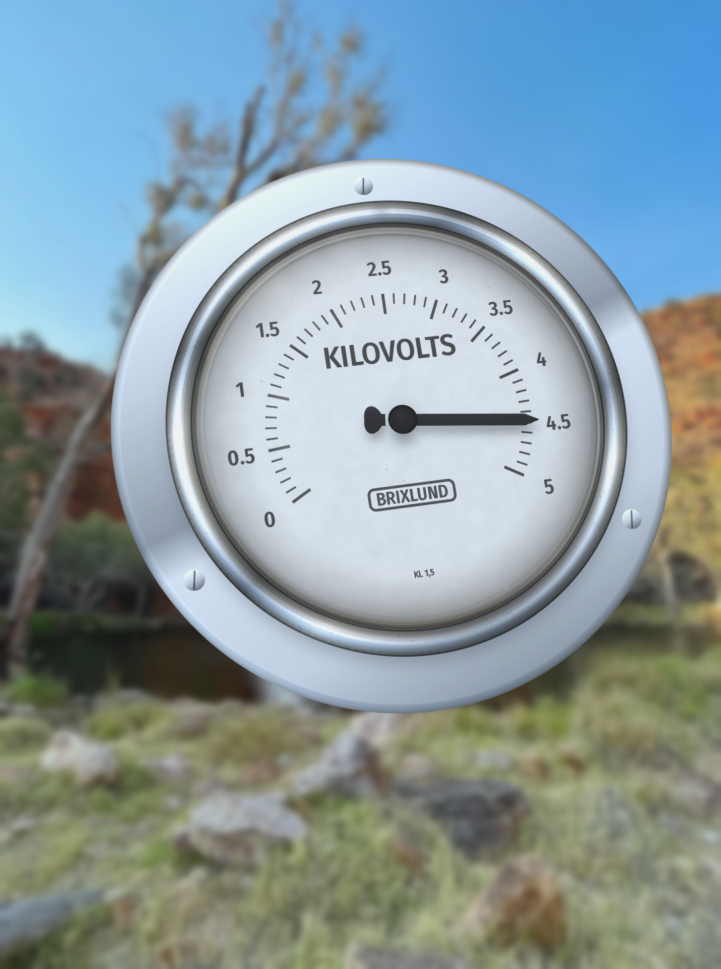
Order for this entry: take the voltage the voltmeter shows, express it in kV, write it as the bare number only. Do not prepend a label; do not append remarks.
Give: 4.5
